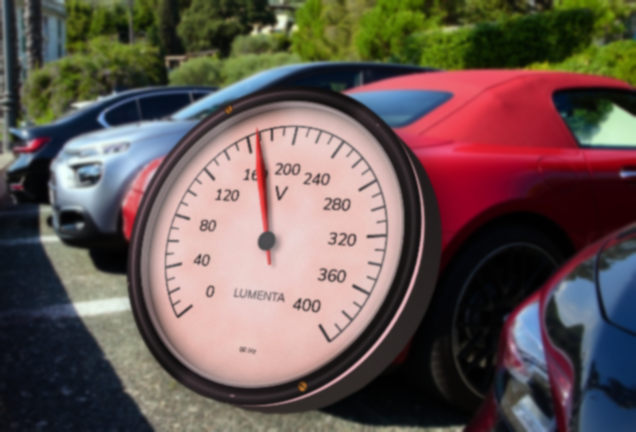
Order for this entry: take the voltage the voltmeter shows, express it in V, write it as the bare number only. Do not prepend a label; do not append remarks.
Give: 170
